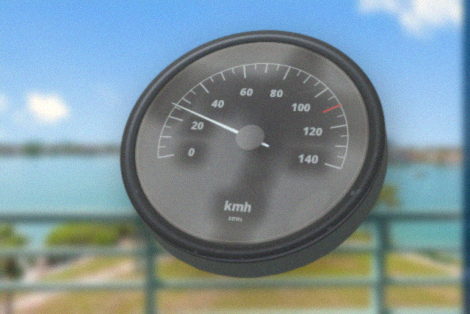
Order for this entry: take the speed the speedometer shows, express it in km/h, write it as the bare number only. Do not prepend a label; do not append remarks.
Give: 25
